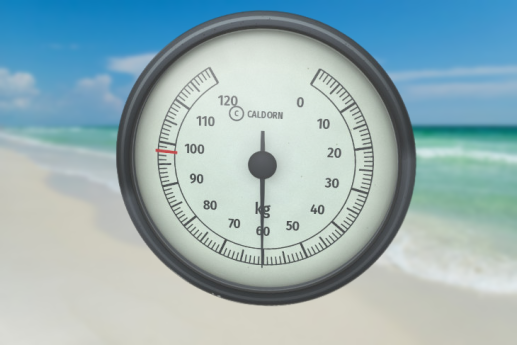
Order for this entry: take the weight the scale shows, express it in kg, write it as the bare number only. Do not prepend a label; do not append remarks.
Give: 60
